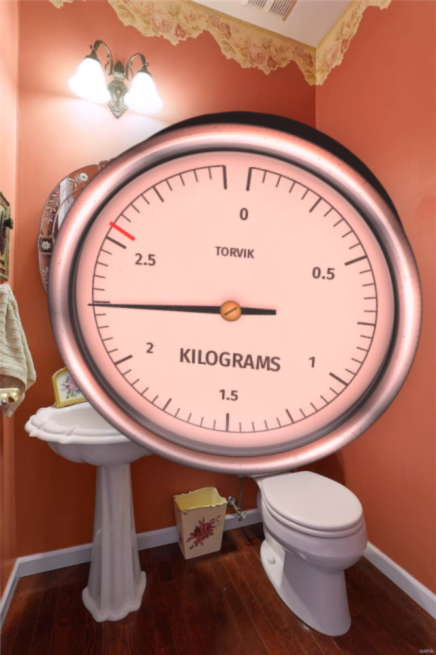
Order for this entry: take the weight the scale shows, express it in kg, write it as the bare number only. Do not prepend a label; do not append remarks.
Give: 2.25
